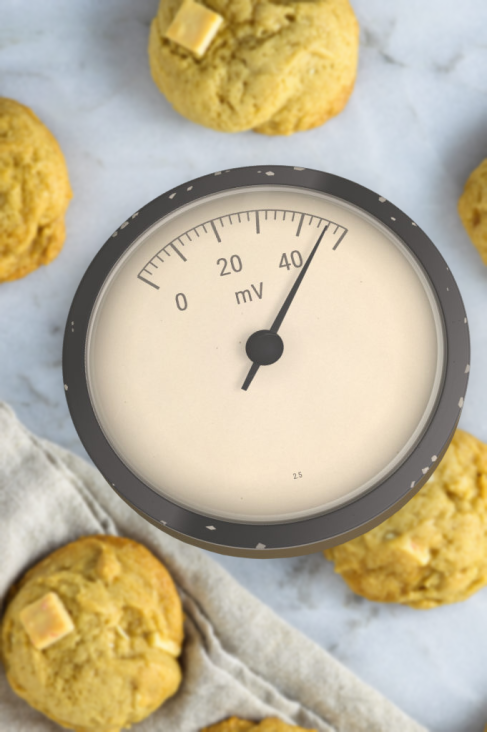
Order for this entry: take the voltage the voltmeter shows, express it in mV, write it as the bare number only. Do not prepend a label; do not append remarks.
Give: 46
